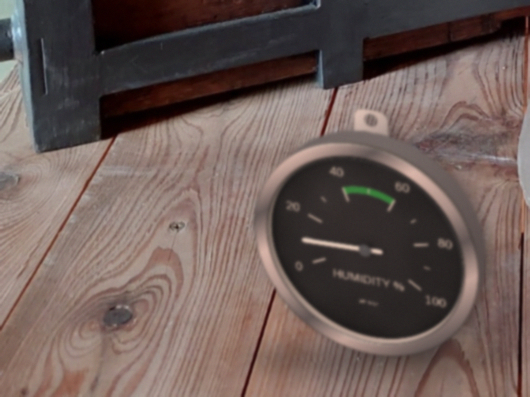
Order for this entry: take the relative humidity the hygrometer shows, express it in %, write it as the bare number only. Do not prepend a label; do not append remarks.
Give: 10
